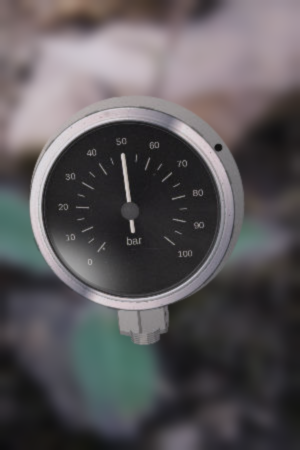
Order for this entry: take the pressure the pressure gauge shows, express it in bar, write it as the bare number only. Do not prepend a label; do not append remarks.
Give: 50
